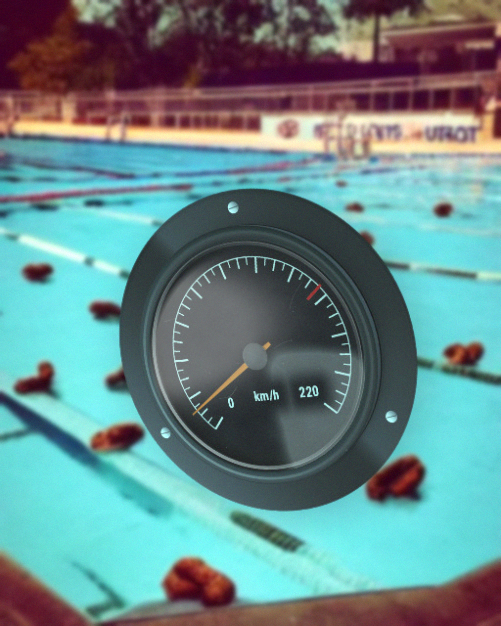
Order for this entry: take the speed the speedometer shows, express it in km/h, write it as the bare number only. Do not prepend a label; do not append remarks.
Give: 12.5
